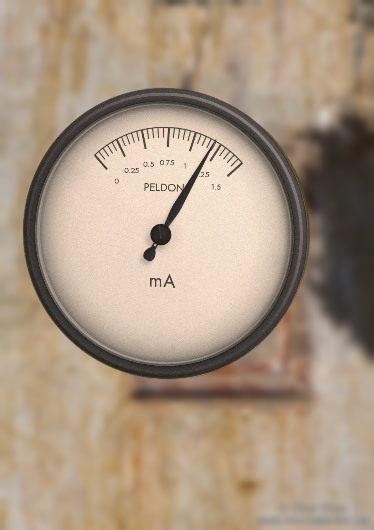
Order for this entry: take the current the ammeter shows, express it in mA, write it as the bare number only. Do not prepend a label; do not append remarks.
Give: 1.2
